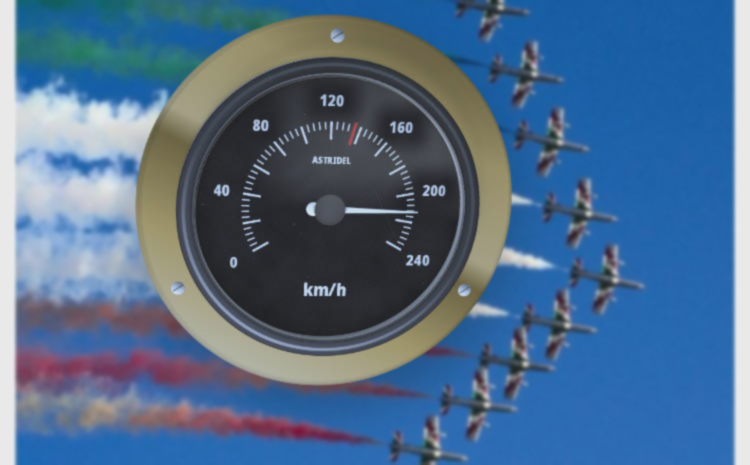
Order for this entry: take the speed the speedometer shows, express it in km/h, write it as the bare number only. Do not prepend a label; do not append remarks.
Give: 212
